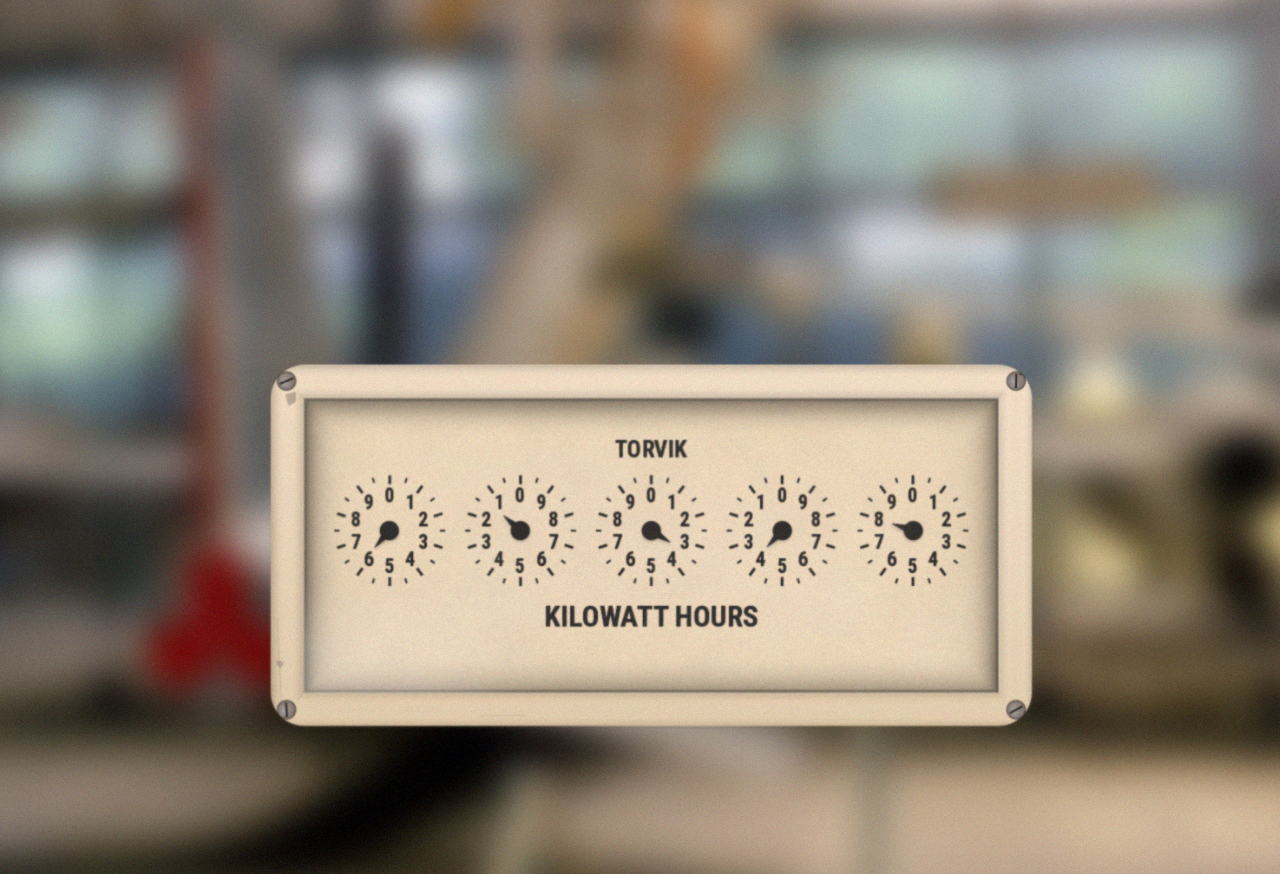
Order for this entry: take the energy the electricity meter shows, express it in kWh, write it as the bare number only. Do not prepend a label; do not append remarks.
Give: 61338
